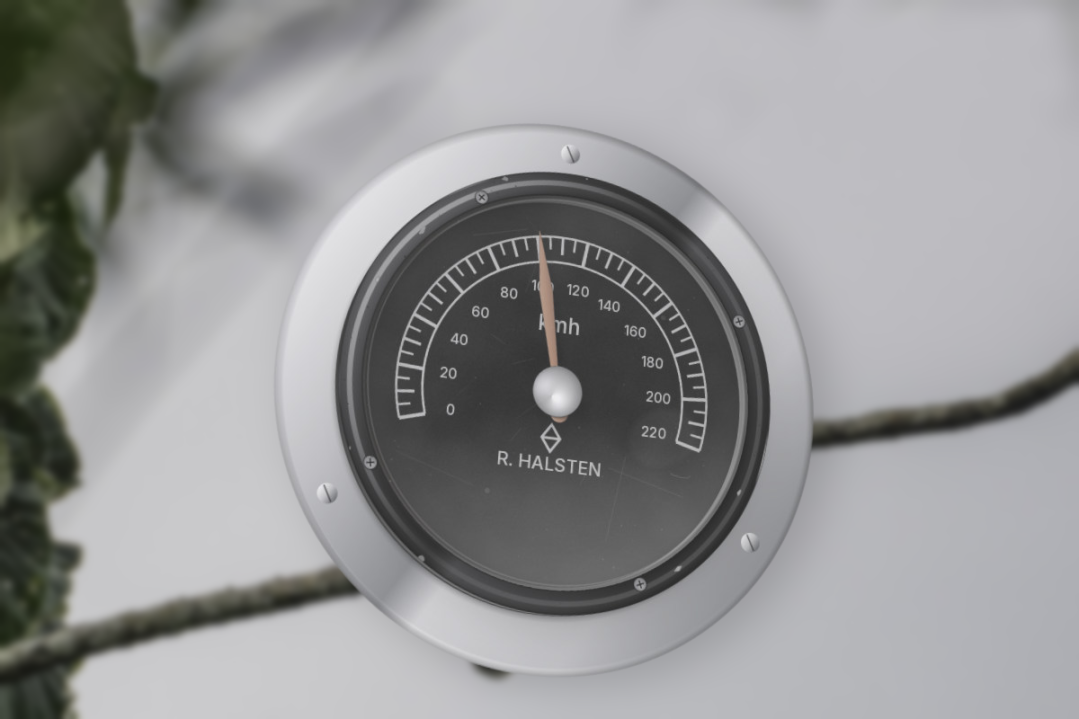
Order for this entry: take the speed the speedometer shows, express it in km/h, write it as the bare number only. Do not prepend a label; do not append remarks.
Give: 100
